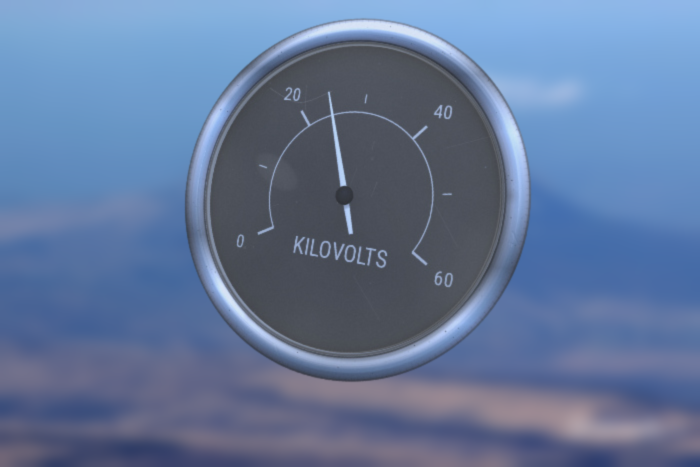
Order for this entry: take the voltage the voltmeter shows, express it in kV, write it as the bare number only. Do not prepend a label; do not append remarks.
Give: 25
